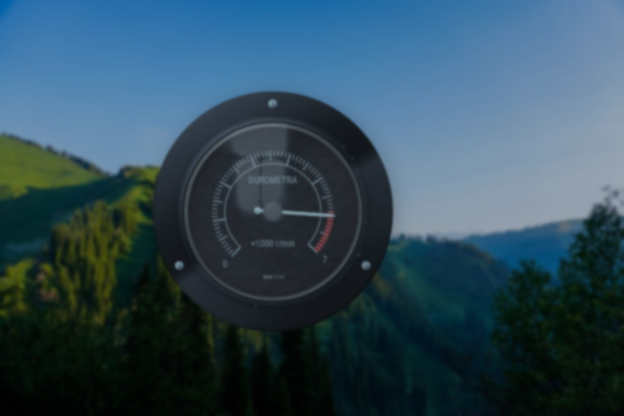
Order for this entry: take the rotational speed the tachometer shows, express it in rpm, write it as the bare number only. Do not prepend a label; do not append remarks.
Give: 6000
